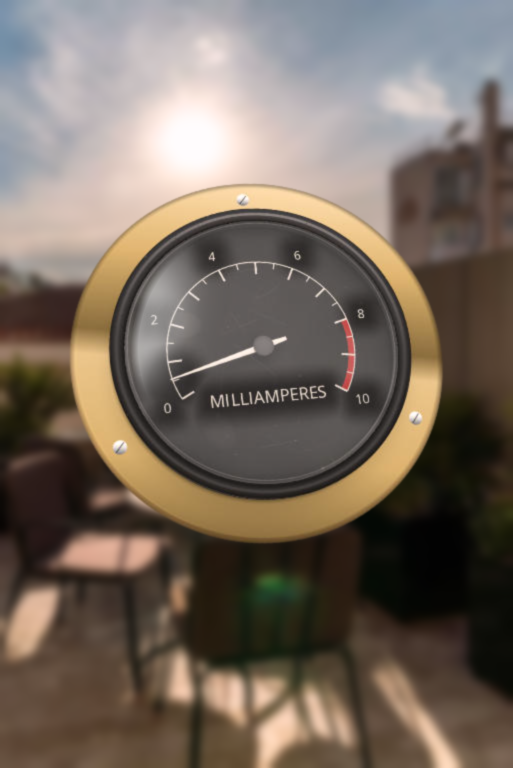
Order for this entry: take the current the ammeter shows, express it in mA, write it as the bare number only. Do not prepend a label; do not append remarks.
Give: 0.5
